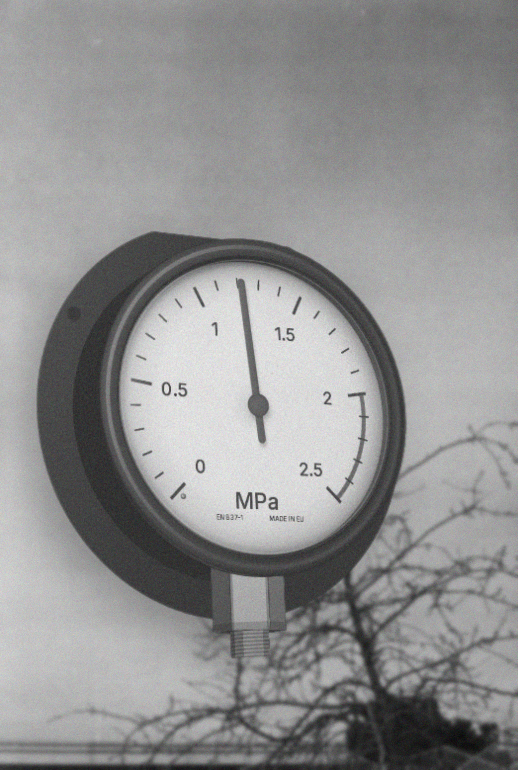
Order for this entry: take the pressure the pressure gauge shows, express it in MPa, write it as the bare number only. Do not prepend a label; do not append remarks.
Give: 1.2
